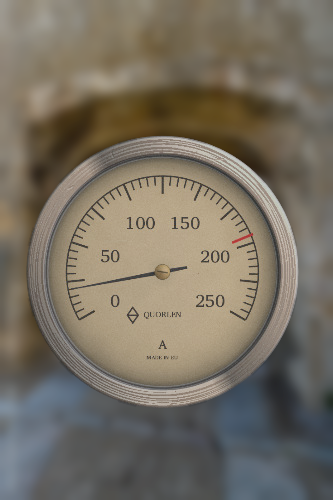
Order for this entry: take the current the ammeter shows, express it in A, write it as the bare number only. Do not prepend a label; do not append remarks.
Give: 20
